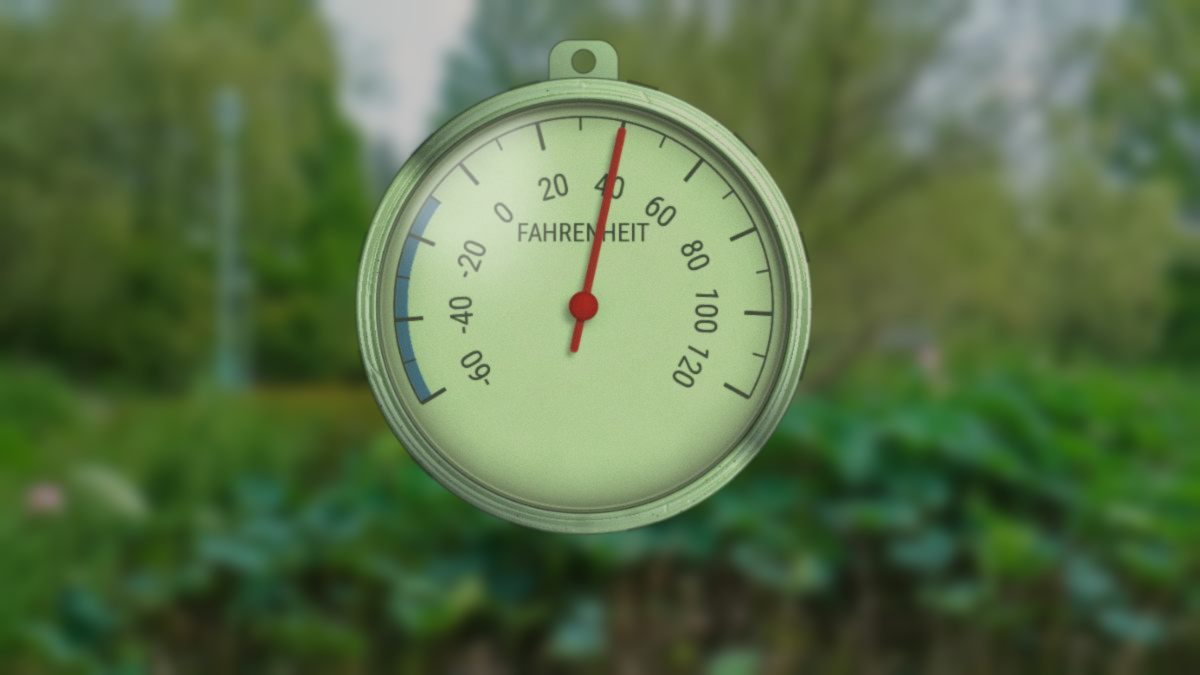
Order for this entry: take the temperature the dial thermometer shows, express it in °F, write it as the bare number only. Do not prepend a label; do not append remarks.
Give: 40
